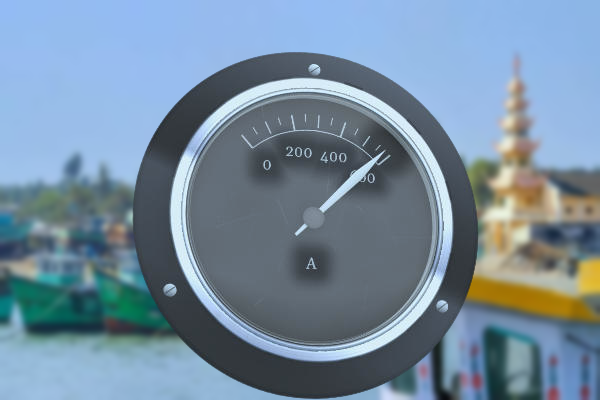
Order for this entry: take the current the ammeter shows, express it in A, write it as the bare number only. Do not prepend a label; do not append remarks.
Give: 575
